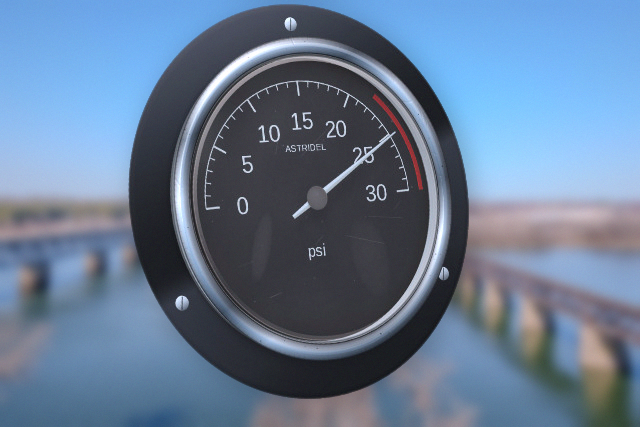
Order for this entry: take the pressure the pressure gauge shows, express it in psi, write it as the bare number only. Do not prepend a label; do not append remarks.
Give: 25
